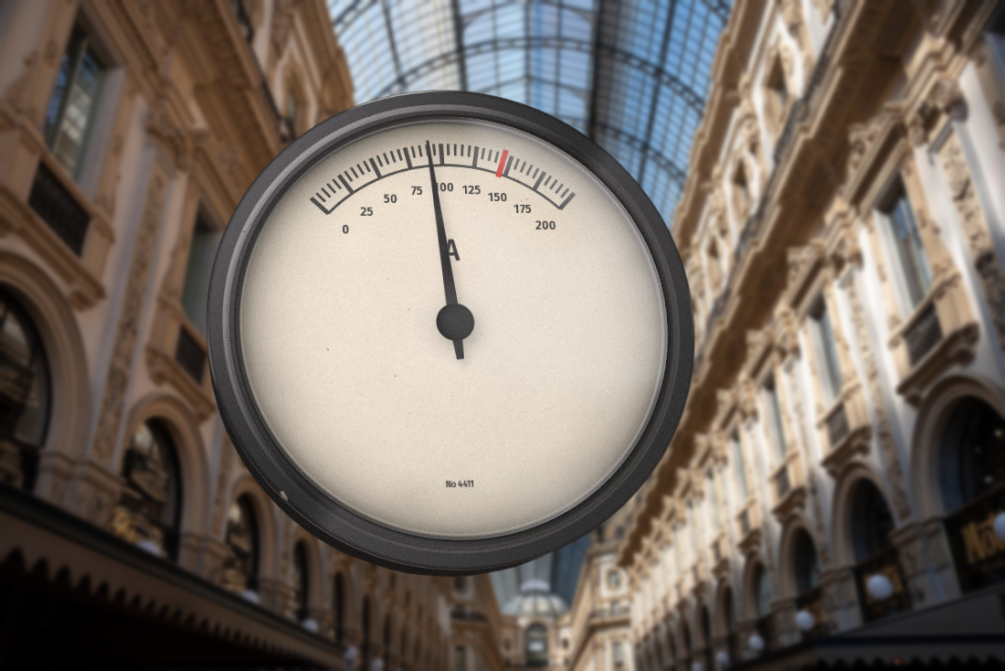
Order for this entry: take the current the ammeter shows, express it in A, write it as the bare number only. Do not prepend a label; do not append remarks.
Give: 90
